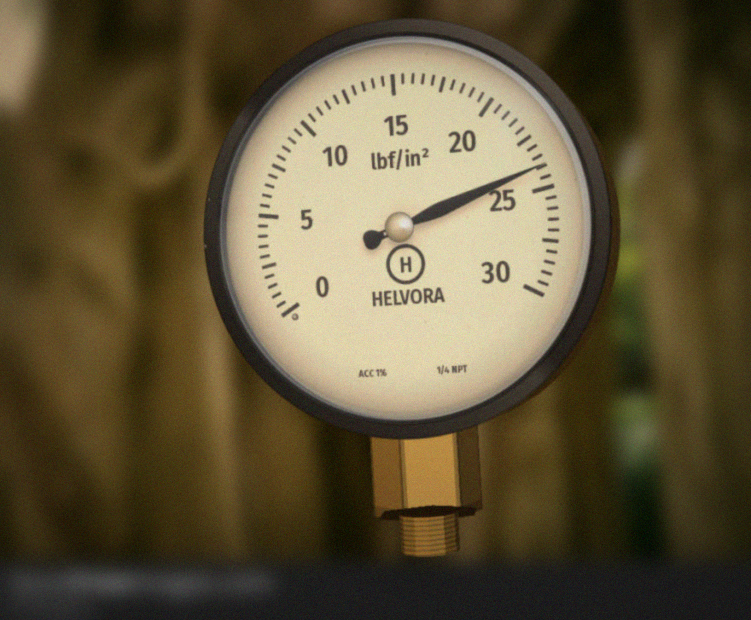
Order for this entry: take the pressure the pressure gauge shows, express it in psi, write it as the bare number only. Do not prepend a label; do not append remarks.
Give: 24
